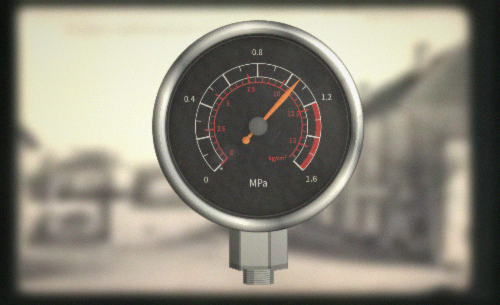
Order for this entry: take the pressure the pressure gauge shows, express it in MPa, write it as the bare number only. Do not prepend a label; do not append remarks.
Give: 1.05
